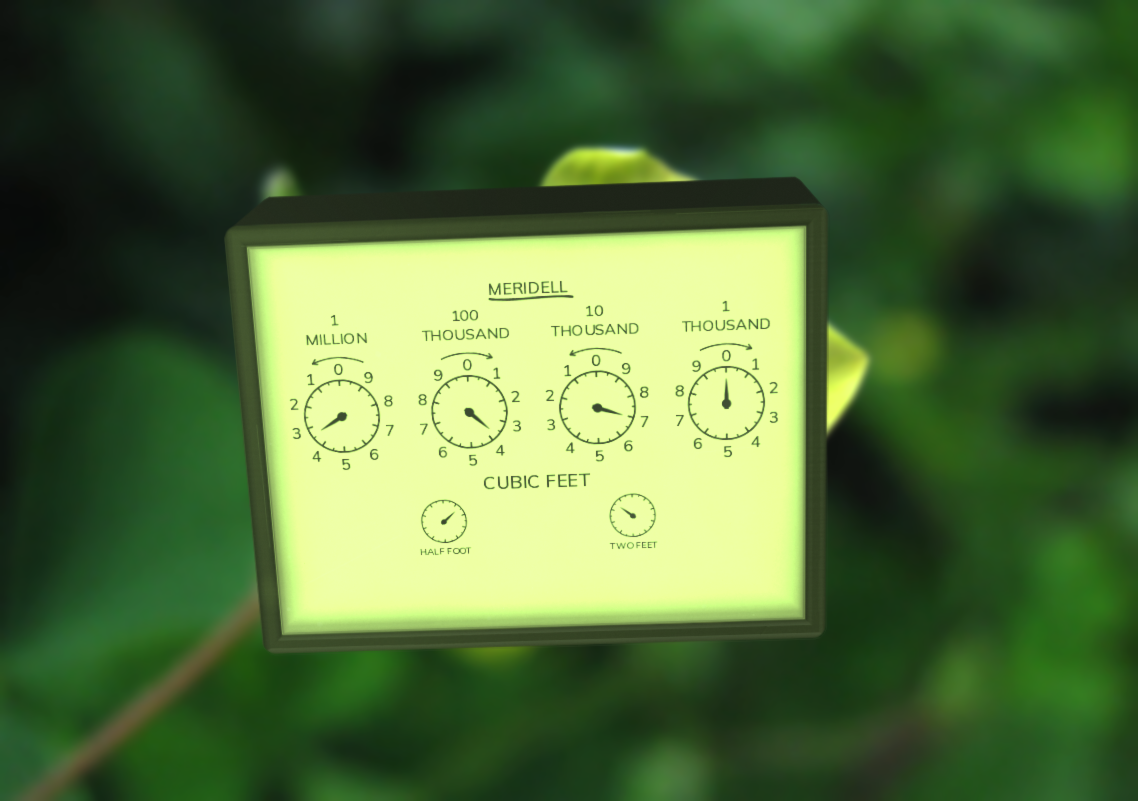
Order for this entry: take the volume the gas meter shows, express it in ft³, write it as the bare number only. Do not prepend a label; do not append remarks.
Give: 337000
